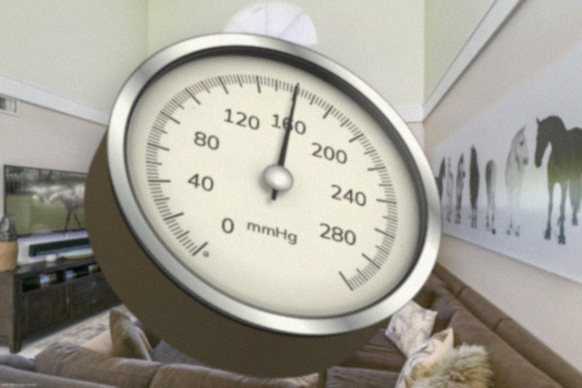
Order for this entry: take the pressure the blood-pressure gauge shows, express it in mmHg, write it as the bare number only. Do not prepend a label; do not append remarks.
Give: 160
